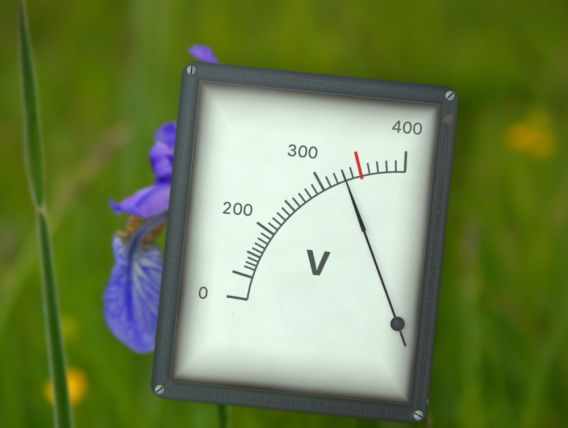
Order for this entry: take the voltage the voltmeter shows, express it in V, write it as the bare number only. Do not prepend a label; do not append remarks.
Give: 330
